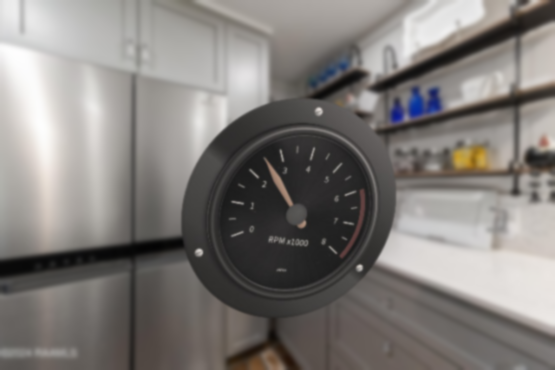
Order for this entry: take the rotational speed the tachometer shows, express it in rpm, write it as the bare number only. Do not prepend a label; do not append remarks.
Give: 2500
